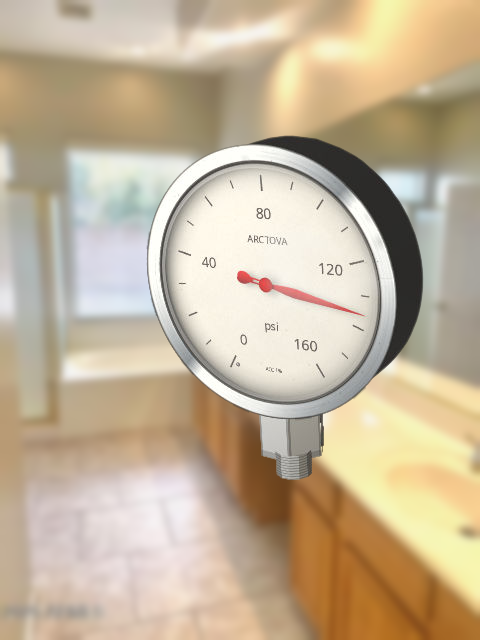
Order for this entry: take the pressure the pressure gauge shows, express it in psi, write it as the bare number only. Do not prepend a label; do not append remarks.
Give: 135
